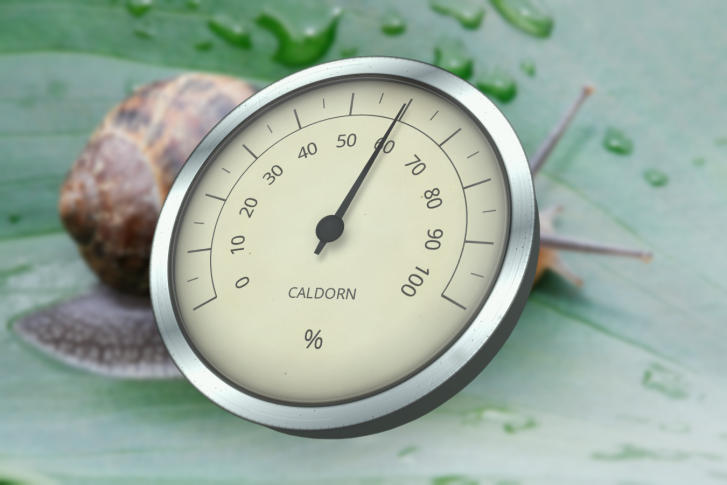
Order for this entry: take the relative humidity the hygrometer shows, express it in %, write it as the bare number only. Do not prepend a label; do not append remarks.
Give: 60
